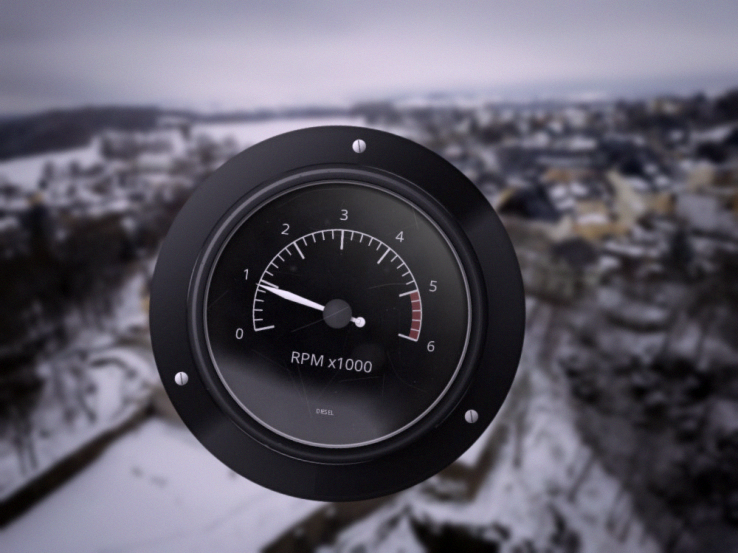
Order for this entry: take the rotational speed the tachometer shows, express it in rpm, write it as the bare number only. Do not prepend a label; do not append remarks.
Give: 900
